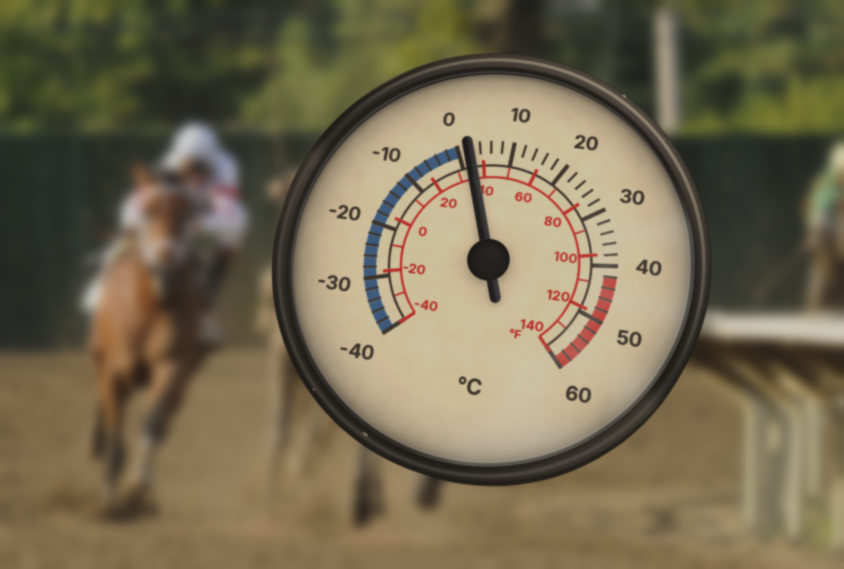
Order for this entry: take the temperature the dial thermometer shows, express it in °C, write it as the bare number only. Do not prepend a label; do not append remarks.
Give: 2
